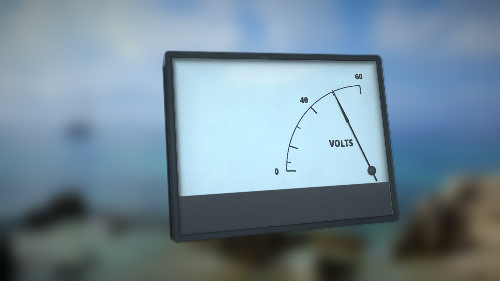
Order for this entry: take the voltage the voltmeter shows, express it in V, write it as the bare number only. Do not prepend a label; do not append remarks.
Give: 50
